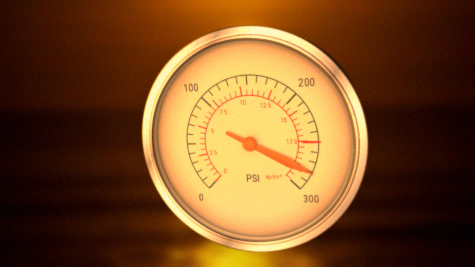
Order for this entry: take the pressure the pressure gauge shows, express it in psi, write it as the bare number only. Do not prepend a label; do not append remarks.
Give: 280
